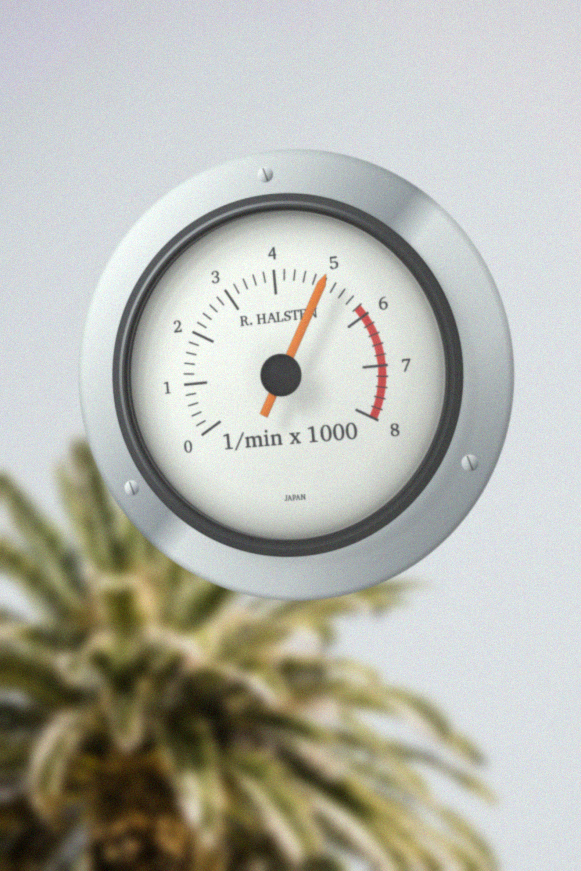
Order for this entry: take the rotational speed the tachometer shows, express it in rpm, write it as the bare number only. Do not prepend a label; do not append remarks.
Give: 5000
